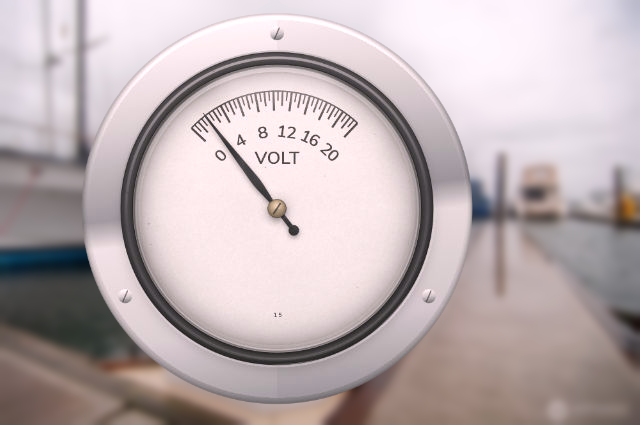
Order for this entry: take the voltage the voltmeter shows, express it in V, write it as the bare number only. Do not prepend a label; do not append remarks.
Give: 2
